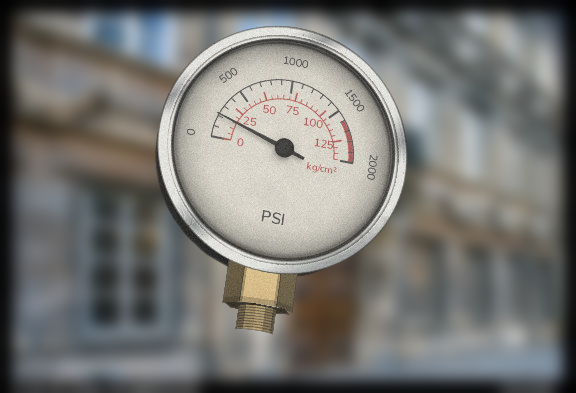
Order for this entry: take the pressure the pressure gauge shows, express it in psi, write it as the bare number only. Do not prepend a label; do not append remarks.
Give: 200
